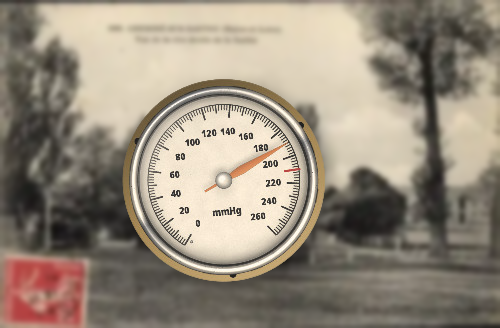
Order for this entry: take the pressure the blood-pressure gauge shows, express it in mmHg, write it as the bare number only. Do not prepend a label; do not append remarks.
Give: 190
